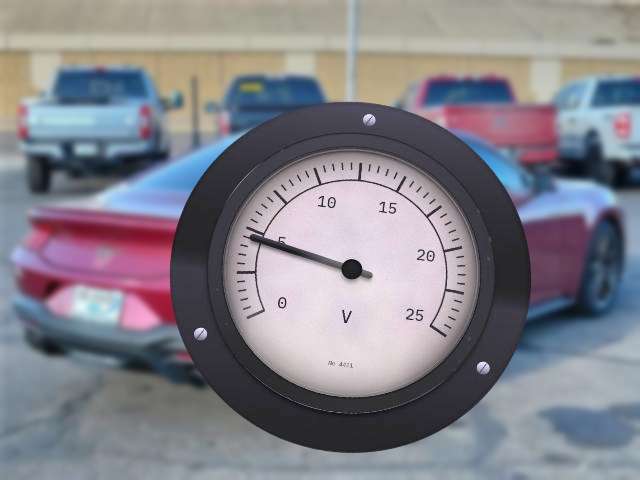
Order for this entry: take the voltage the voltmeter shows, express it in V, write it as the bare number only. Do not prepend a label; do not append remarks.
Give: 4.5
